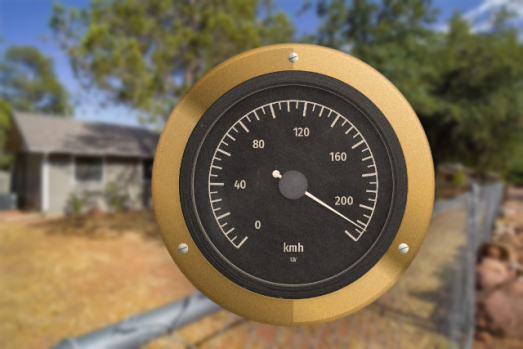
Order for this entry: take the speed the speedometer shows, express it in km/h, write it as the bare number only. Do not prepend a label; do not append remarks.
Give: 212.5
